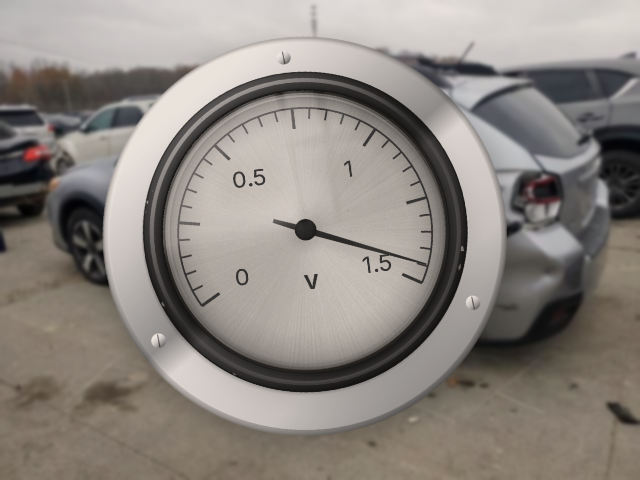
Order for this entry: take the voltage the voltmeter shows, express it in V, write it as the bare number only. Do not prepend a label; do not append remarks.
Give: 1.45
